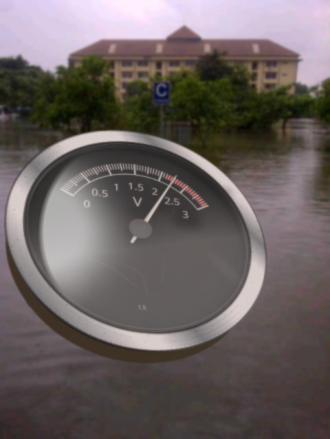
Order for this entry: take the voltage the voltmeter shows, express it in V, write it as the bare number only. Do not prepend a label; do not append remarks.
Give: 2.25
